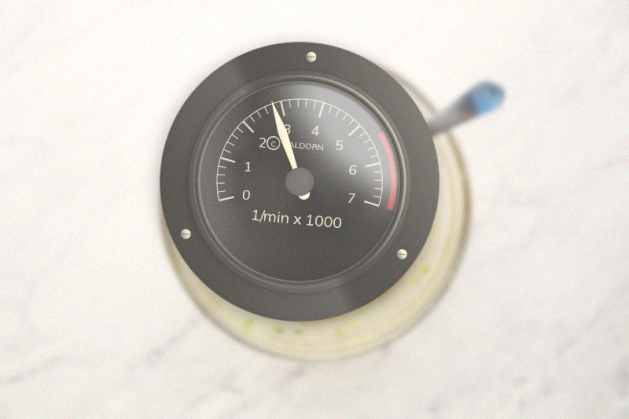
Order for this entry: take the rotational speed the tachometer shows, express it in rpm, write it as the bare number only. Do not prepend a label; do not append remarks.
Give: 2800
